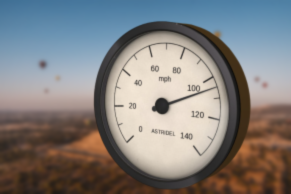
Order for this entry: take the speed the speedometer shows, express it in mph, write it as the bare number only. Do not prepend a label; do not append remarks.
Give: 105
